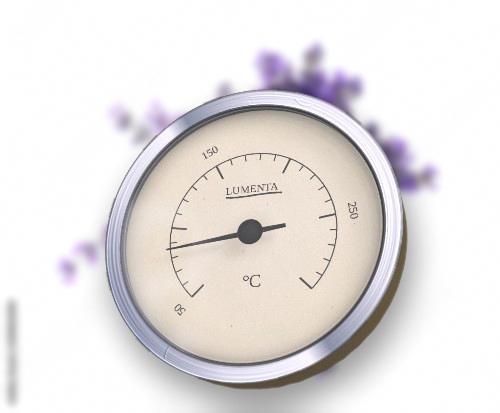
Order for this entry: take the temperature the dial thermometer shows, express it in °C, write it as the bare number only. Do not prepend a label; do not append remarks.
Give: 85
